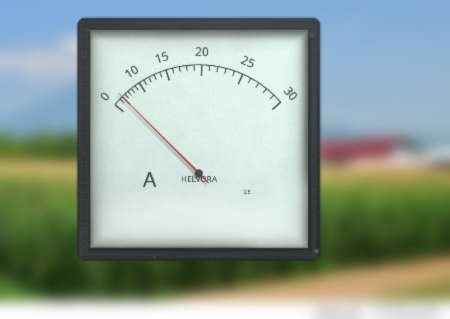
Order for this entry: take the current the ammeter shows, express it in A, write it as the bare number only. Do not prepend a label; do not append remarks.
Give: 5
